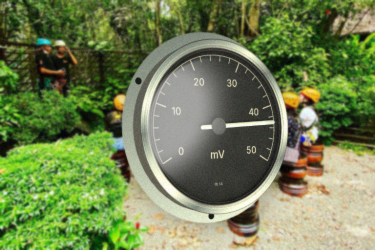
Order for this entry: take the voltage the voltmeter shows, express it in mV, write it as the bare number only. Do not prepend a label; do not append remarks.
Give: 43
